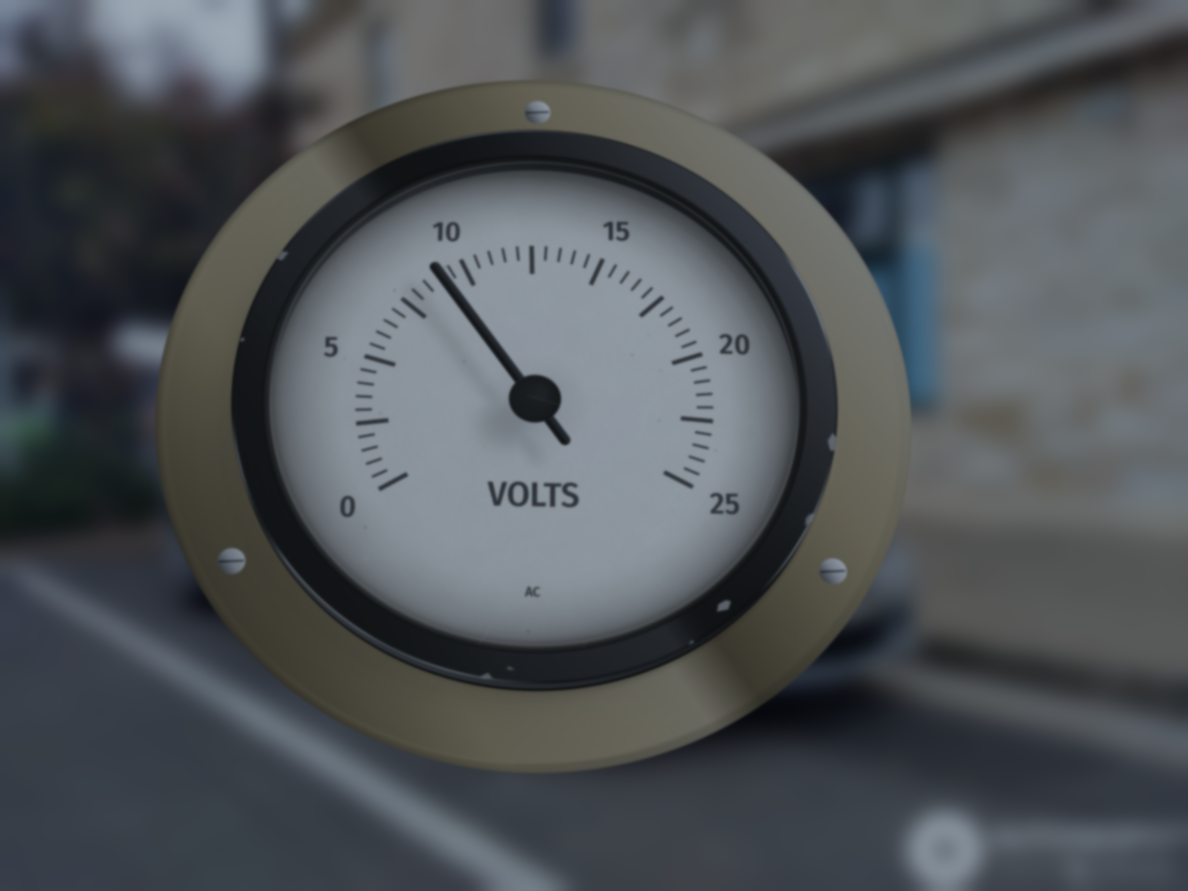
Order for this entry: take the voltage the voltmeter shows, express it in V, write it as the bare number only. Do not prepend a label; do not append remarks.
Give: 9
